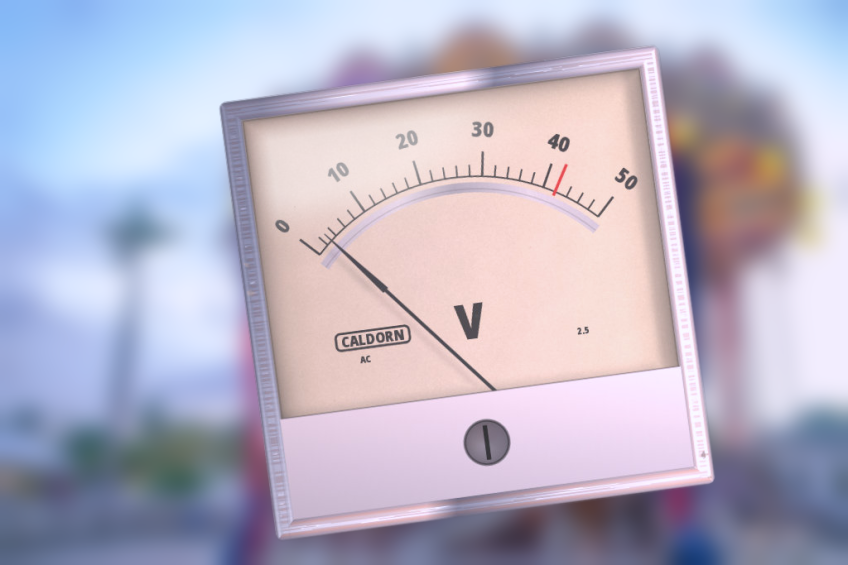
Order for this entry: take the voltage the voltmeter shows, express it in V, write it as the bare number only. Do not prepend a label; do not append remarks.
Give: 3
